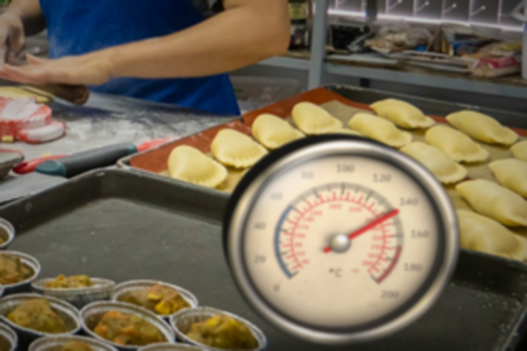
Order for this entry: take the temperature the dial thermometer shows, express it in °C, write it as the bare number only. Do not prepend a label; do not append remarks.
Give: 140
